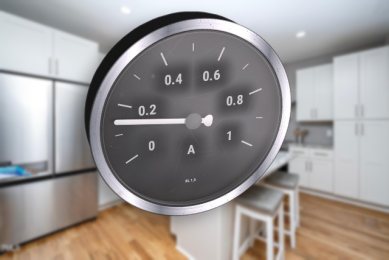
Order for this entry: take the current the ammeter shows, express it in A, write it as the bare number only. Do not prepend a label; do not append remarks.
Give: 0.15
